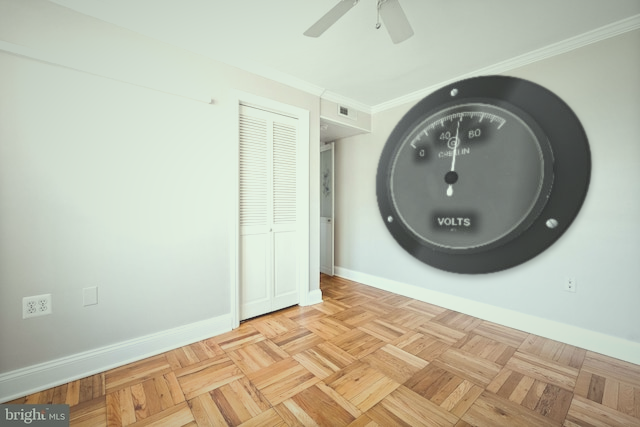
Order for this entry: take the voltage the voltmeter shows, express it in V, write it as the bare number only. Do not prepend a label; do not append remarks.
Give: 60
